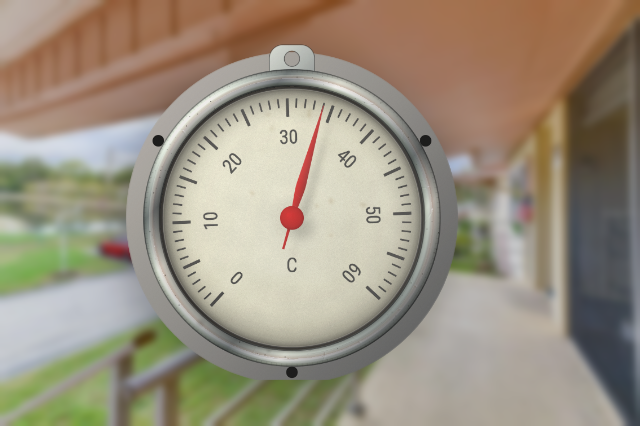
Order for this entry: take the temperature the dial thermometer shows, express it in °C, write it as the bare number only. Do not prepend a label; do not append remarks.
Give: 34
